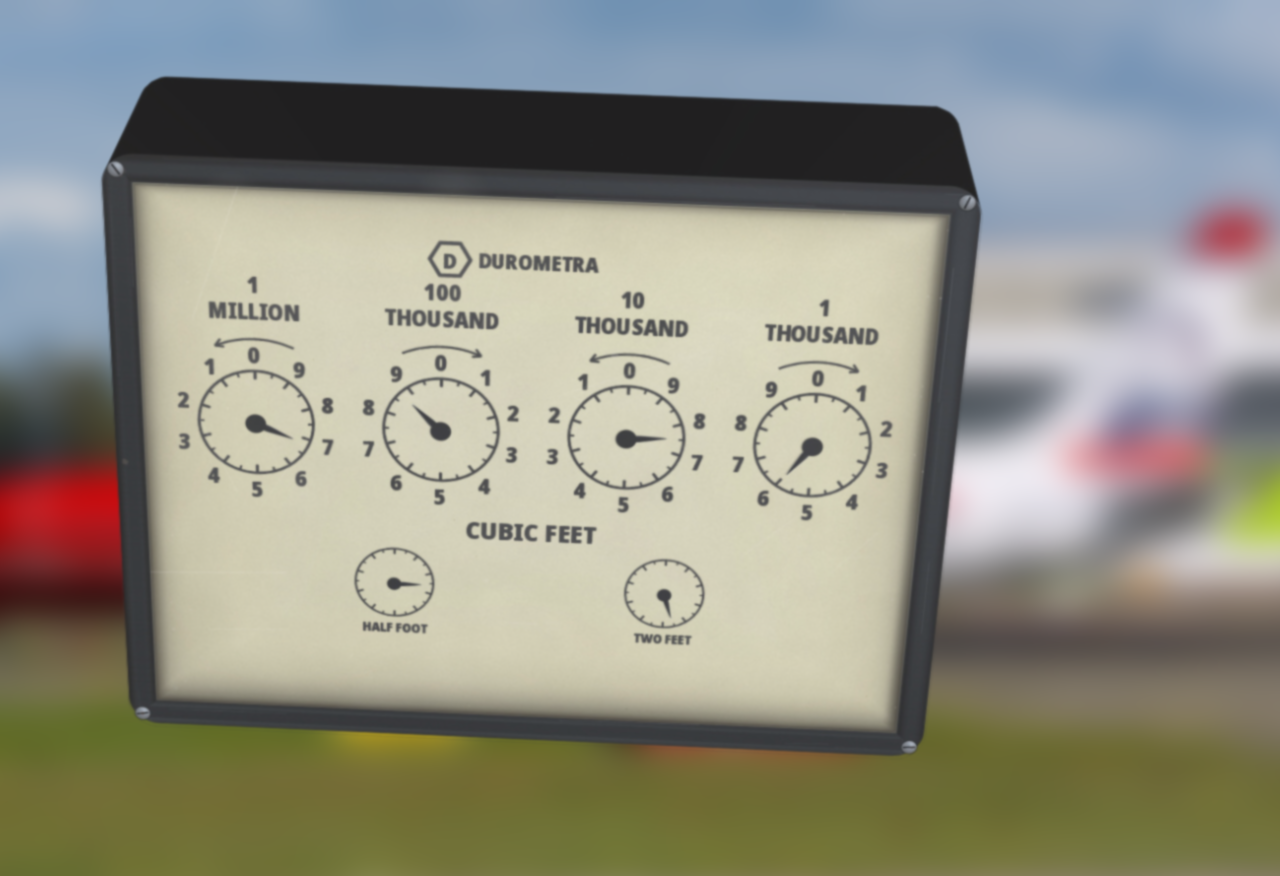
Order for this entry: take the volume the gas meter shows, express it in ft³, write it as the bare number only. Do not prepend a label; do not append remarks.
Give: 687600
